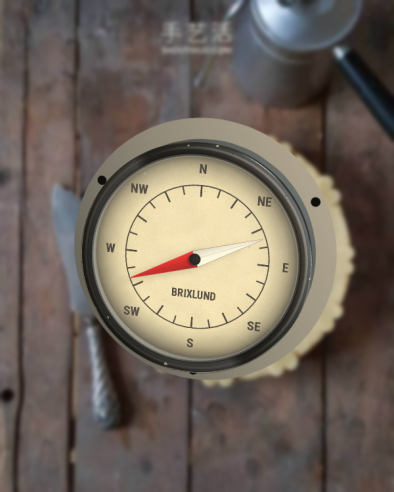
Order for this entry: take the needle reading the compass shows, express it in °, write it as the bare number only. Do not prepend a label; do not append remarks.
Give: 247.5
